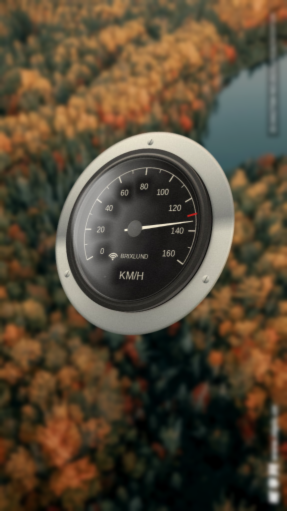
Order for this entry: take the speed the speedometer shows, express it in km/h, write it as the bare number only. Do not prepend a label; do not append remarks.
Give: 135
